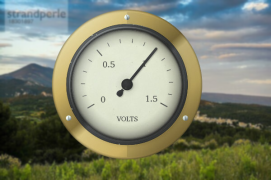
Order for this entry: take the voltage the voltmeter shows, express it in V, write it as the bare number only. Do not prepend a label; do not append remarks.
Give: 1
